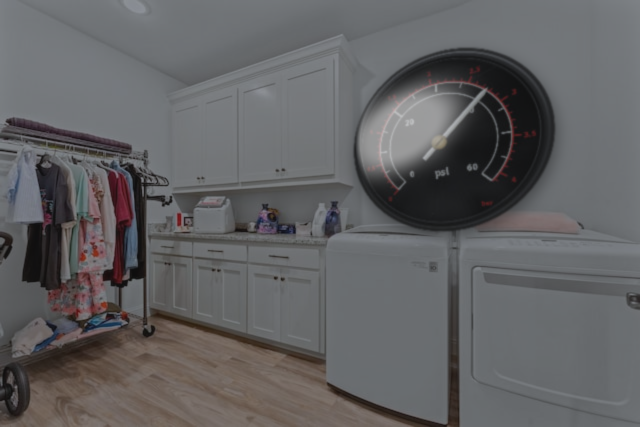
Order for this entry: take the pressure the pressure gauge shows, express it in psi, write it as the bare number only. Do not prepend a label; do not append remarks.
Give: 40
